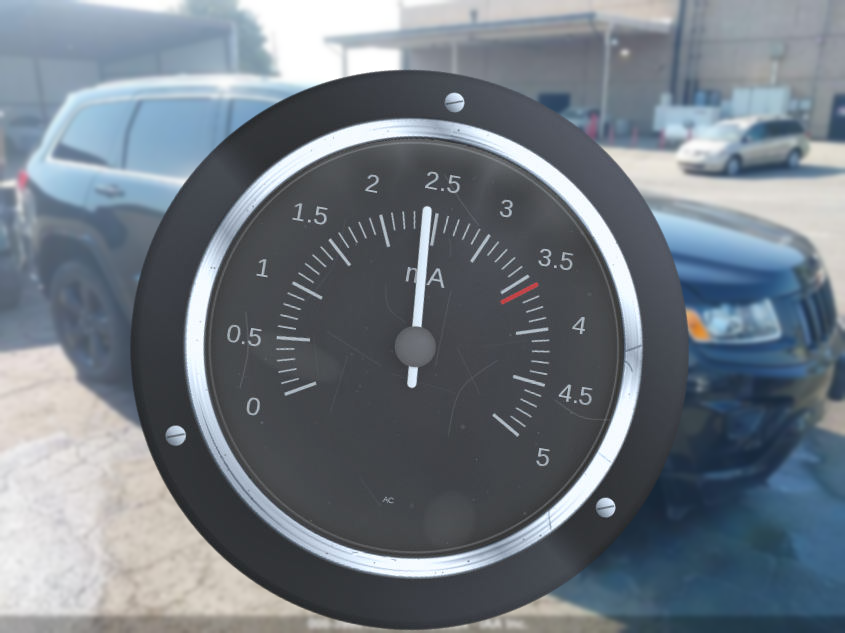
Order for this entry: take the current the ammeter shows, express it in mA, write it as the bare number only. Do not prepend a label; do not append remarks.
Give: 2.4
